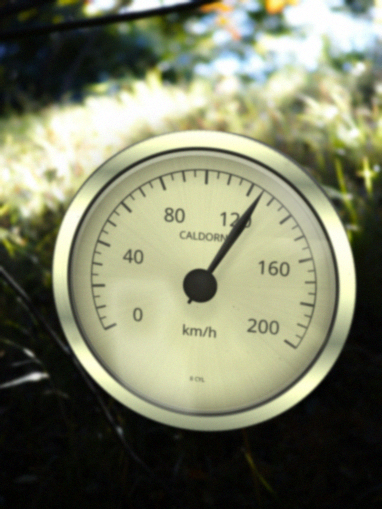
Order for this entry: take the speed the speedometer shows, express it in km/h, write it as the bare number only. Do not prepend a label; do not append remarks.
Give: 125
